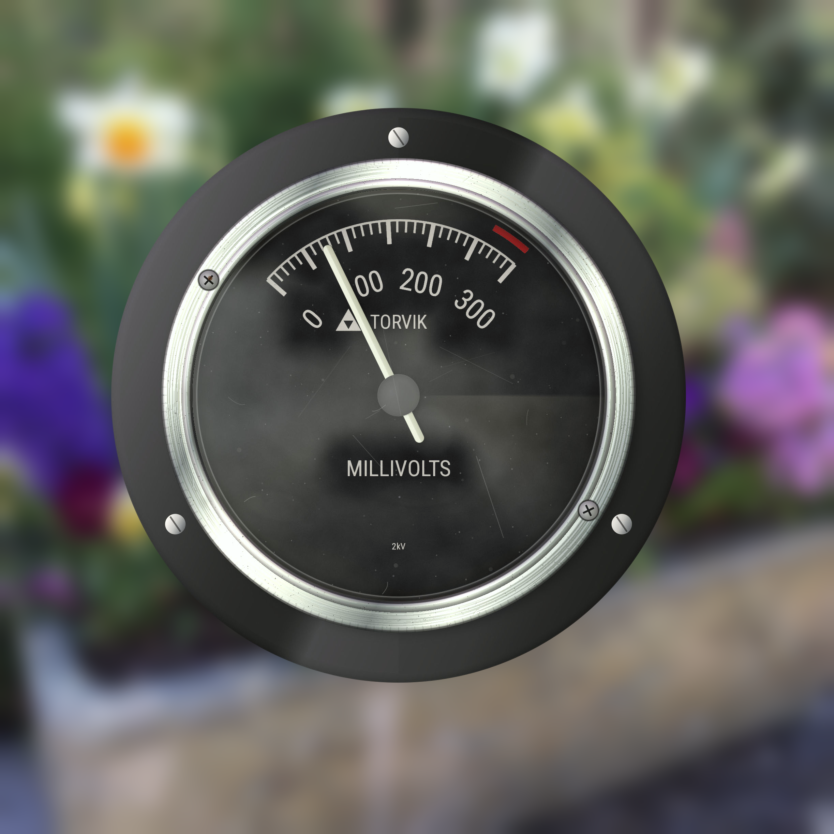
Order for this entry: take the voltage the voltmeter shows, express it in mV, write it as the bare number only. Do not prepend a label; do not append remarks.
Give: 75
